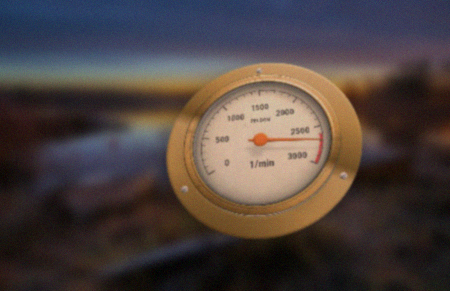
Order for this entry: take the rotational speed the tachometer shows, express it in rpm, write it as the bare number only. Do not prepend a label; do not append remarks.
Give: 2700
